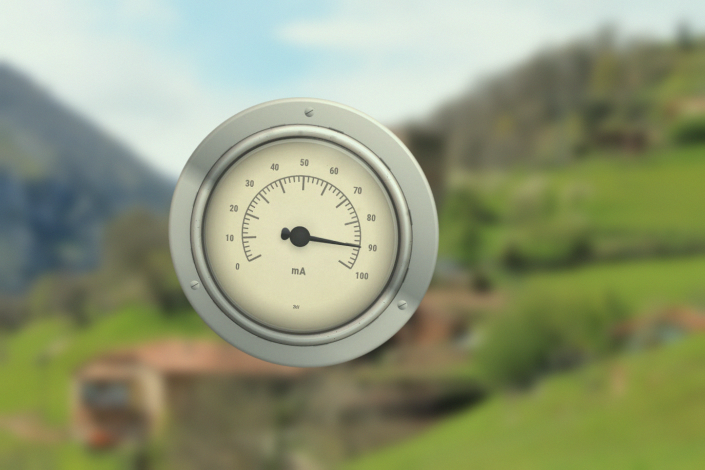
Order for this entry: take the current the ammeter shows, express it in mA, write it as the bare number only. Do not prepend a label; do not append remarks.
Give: 90
